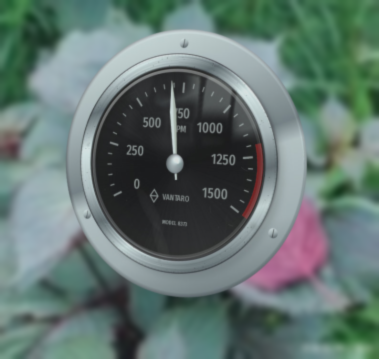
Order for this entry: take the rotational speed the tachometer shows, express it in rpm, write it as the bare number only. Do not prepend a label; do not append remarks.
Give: 700
